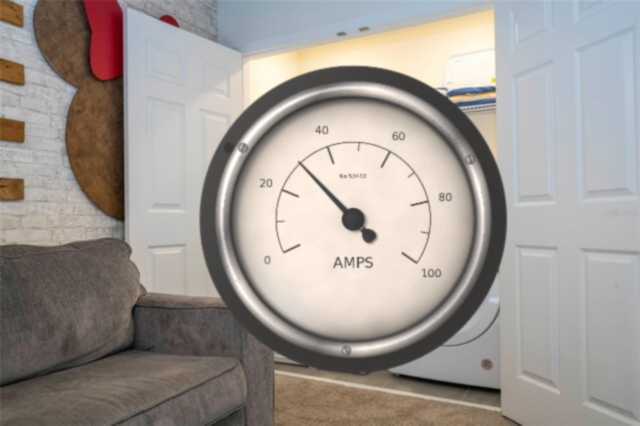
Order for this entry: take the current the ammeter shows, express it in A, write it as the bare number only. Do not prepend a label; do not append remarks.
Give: 30
